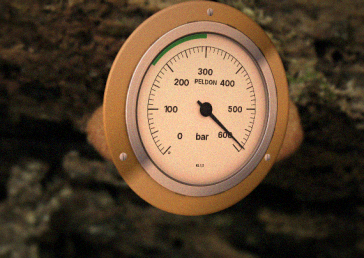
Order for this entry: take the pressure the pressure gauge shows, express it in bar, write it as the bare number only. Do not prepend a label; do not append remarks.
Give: 590
